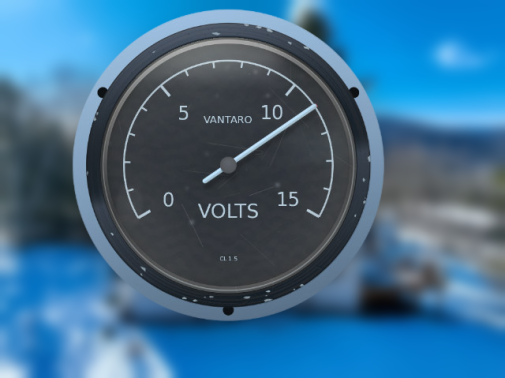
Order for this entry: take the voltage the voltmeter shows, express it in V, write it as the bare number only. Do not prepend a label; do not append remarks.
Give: 11
